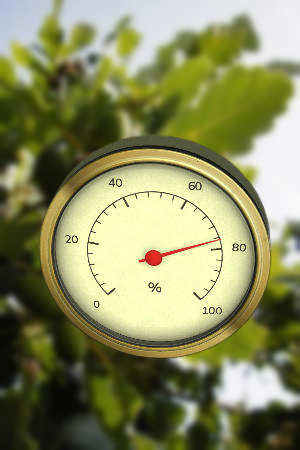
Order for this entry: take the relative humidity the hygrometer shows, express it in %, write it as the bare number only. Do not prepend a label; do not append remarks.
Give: 76
